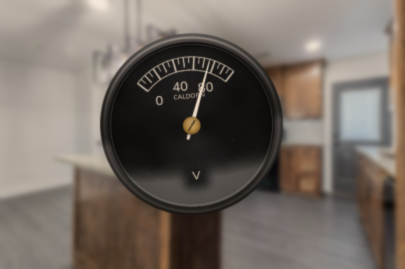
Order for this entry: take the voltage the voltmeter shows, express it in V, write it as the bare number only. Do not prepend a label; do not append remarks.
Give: 75
